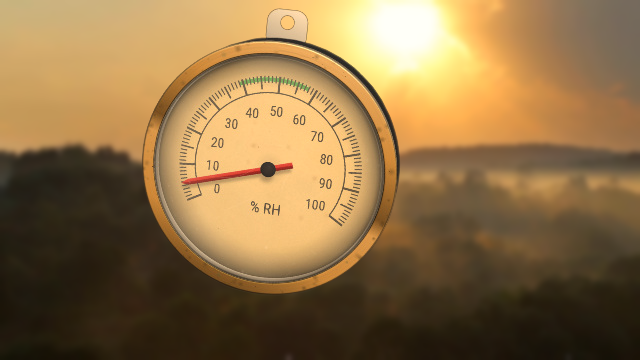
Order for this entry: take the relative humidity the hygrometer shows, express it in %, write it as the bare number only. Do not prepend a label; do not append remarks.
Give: 5
